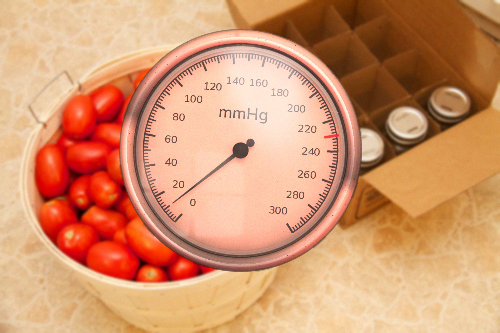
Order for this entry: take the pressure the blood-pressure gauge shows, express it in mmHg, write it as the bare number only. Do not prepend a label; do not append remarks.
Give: 10
